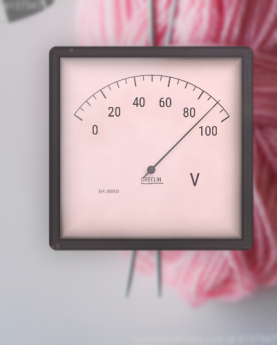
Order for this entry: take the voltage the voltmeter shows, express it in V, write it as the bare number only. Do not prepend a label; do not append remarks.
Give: 90
